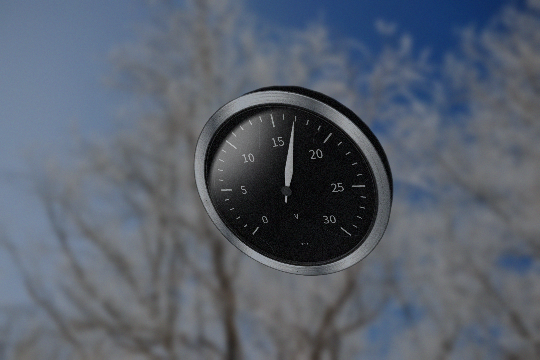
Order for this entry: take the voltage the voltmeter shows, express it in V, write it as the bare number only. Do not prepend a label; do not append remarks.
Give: 17
